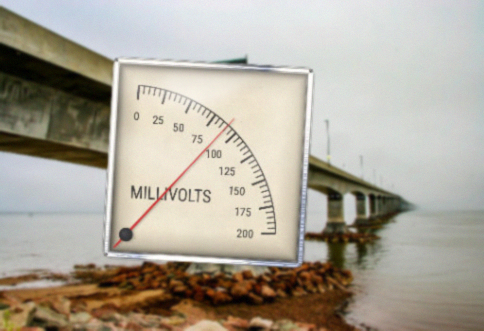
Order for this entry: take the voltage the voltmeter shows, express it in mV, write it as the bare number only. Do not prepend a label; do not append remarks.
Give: 90
